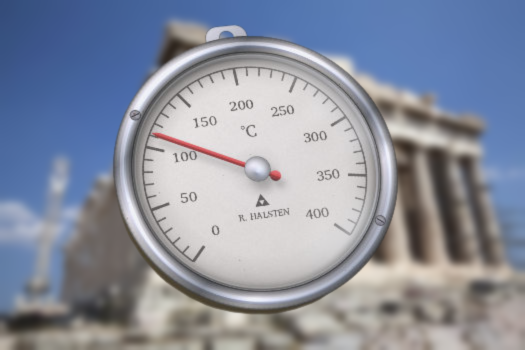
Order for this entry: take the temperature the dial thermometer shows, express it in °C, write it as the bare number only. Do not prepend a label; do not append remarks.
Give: 110
